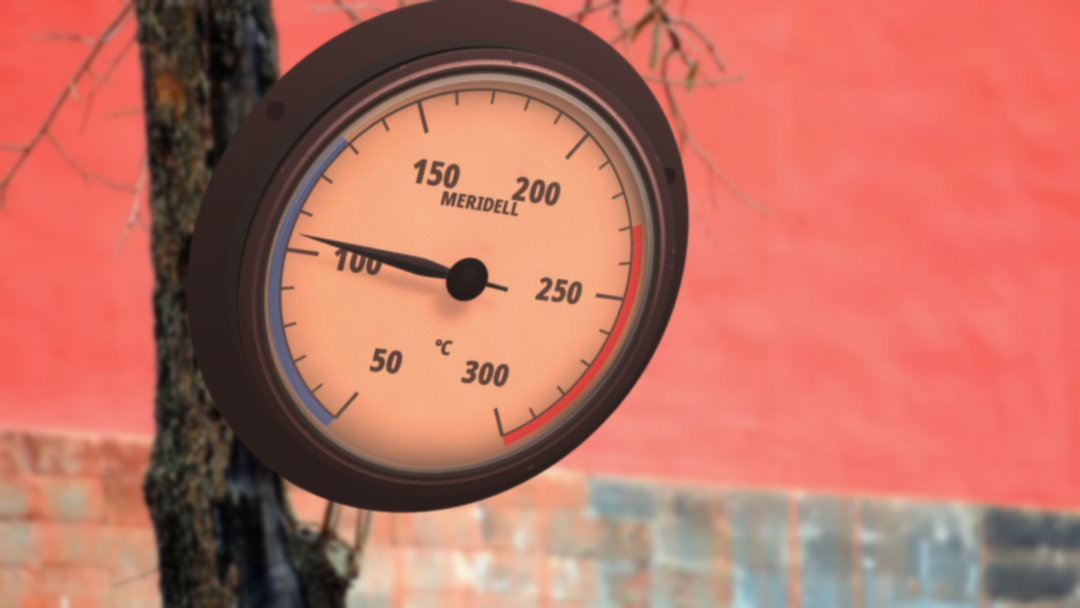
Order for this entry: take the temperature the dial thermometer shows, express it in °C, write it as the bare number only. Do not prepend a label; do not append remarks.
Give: 105
